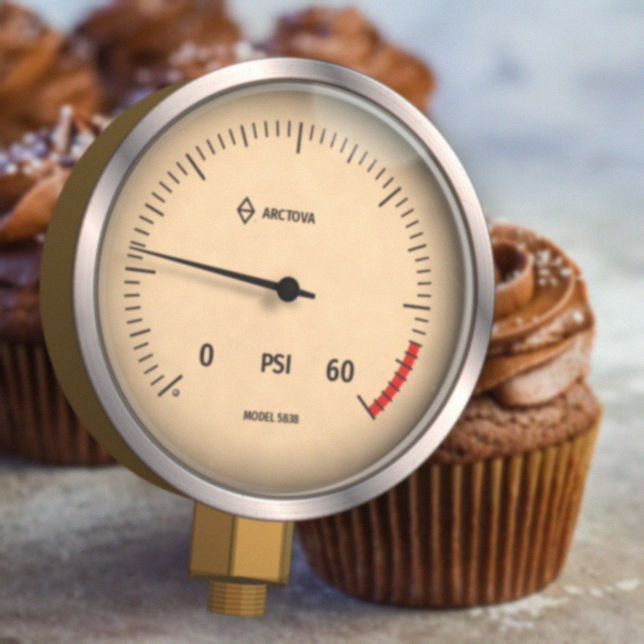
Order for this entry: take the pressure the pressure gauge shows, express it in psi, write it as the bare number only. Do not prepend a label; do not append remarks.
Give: 11.5
